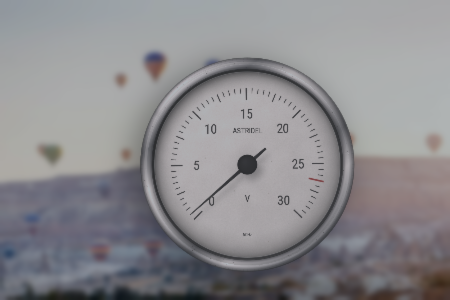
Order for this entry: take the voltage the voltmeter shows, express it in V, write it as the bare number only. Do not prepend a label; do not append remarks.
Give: 0.5
